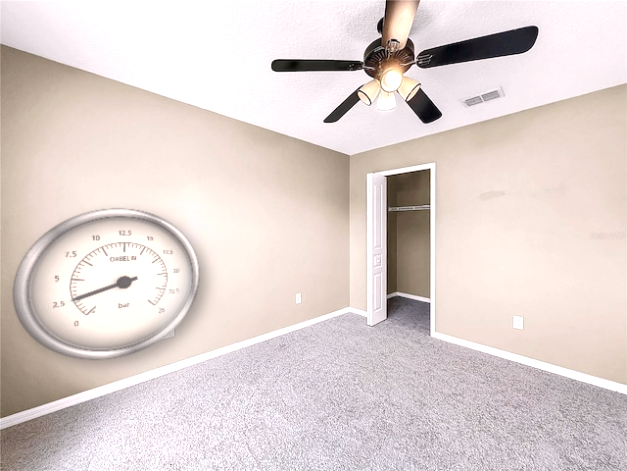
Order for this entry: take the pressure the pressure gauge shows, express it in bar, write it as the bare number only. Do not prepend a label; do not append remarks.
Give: 2.5
